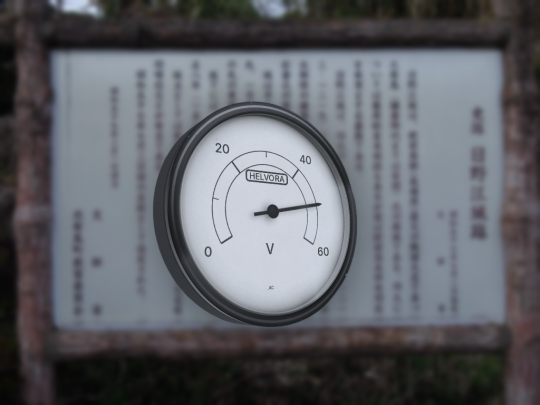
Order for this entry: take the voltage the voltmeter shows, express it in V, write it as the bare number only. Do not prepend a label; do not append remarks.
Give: 50
